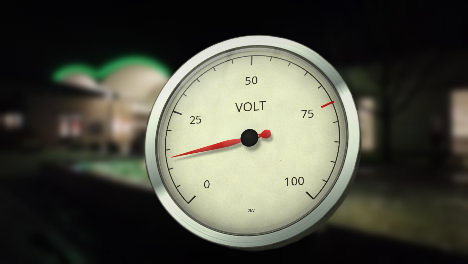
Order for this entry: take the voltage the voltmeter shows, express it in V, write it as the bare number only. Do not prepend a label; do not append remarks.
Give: 12.5
